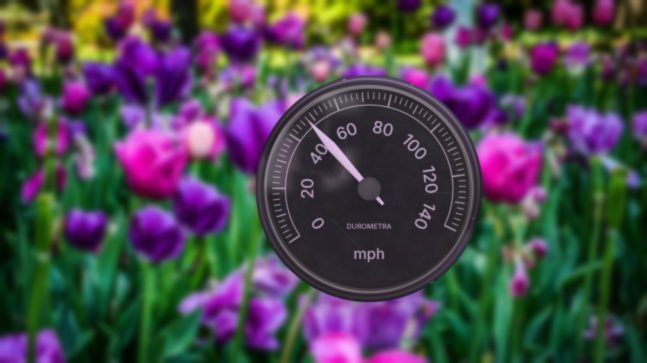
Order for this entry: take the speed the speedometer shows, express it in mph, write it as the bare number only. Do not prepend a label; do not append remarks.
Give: 48
